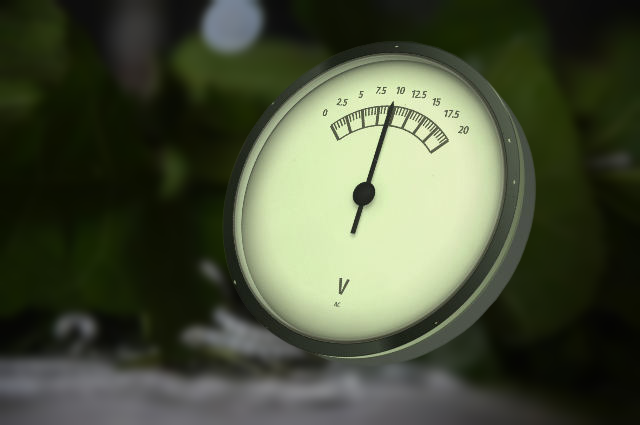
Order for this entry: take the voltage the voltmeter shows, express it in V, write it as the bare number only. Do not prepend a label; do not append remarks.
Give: 10
